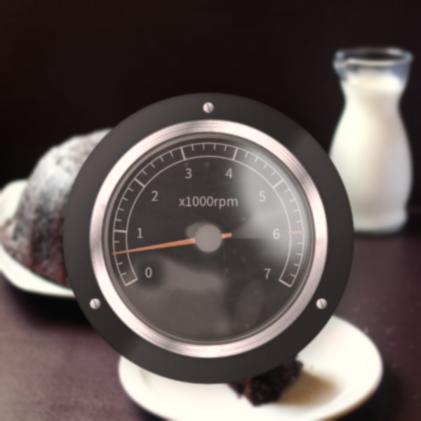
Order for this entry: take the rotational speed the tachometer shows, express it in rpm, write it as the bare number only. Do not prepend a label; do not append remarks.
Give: 600
